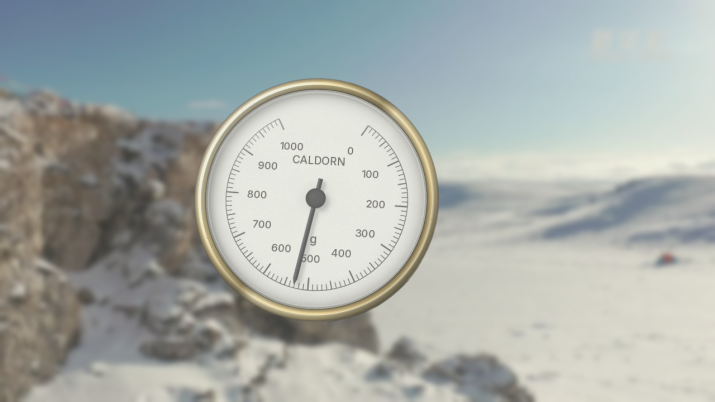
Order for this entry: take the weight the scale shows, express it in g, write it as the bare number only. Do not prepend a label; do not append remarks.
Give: 530
